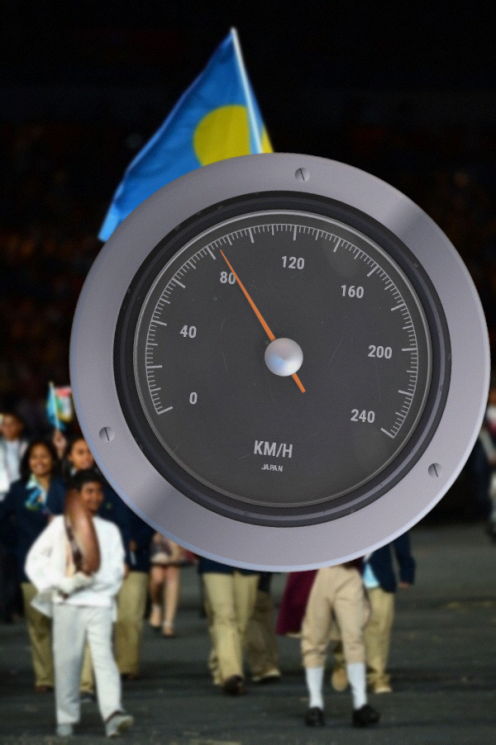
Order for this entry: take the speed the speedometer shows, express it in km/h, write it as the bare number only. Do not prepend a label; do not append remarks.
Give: 84
